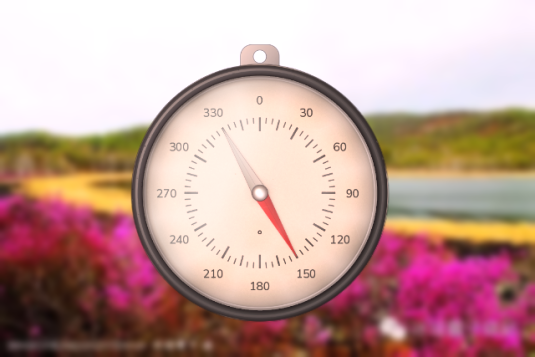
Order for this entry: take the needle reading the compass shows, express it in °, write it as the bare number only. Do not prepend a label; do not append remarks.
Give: 150
